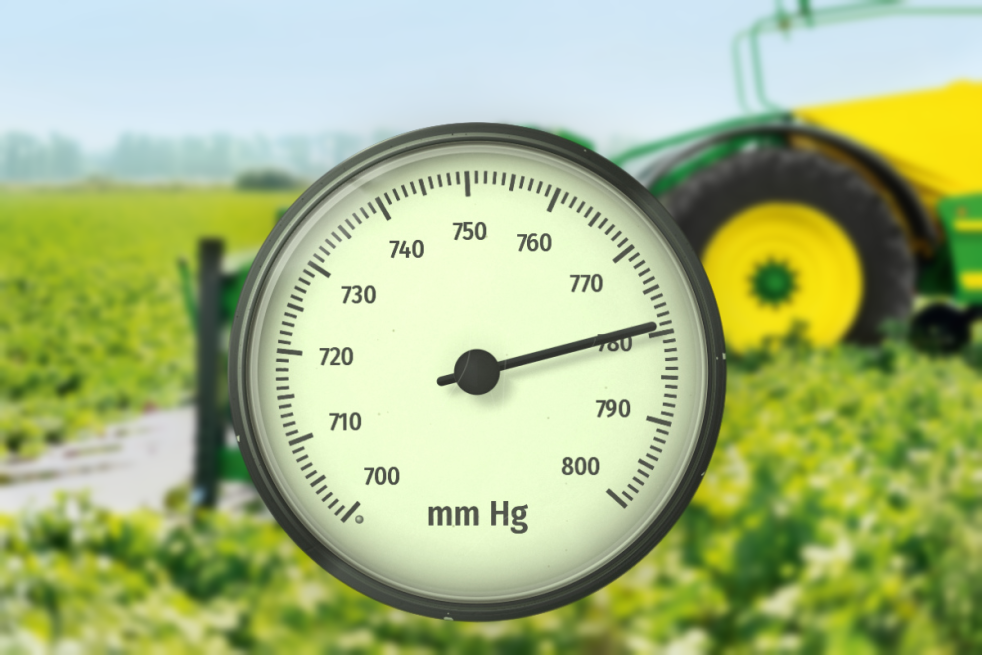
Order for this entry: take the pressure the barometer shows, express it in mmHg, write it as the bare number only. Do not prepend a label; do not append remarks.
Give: 779
